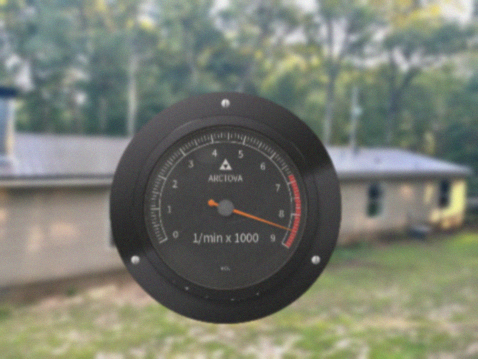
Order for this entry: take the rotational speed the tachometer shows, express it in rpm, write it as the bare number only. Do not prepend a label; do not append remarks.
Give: 8500
